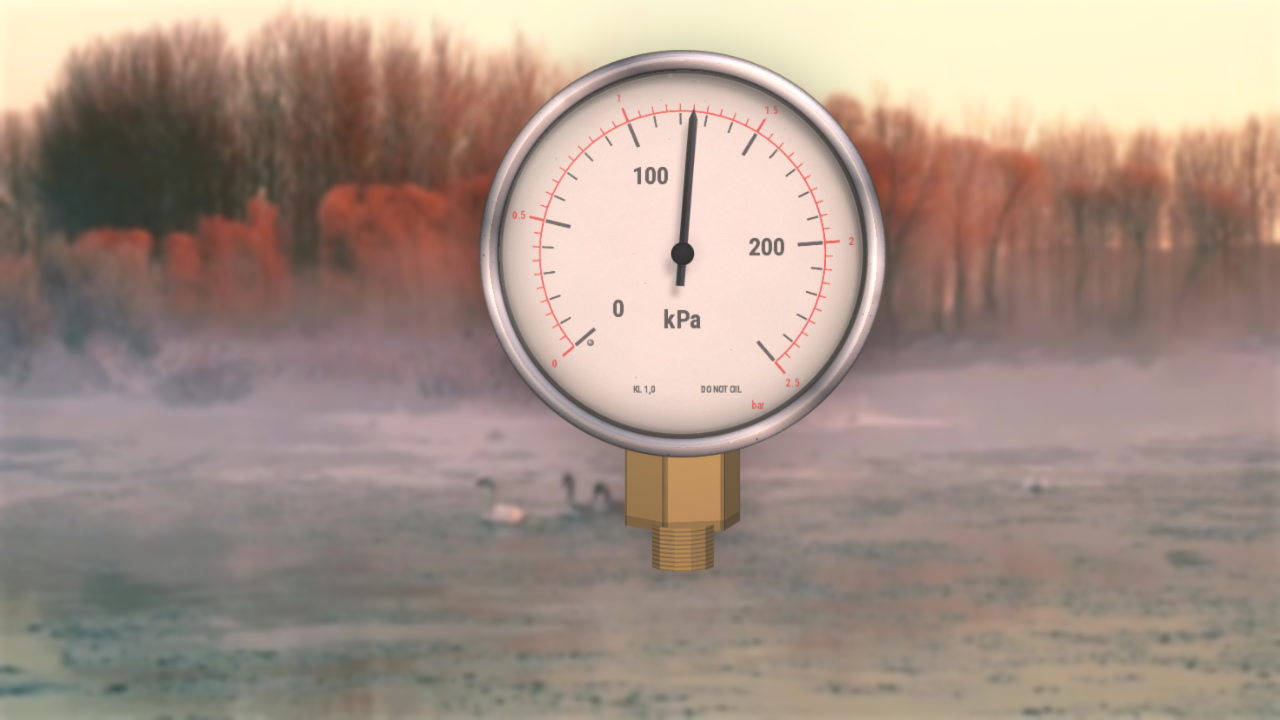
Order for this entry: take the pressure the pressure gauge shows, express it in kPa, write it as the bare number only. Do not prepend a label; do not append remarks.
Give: 125
